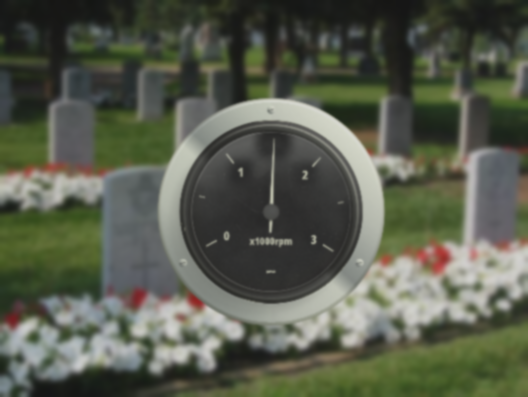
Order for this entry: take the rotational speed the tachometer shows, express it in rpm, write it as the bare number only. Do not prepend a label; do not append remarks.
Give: 1500
